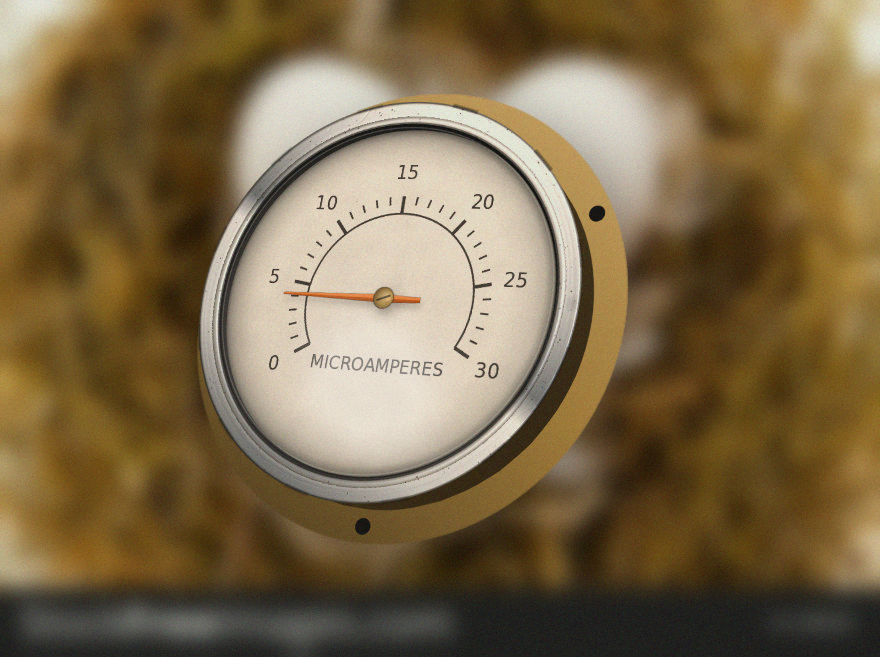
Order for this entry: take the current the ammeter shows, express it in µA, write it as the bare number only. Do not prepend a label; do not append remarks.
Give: 4
